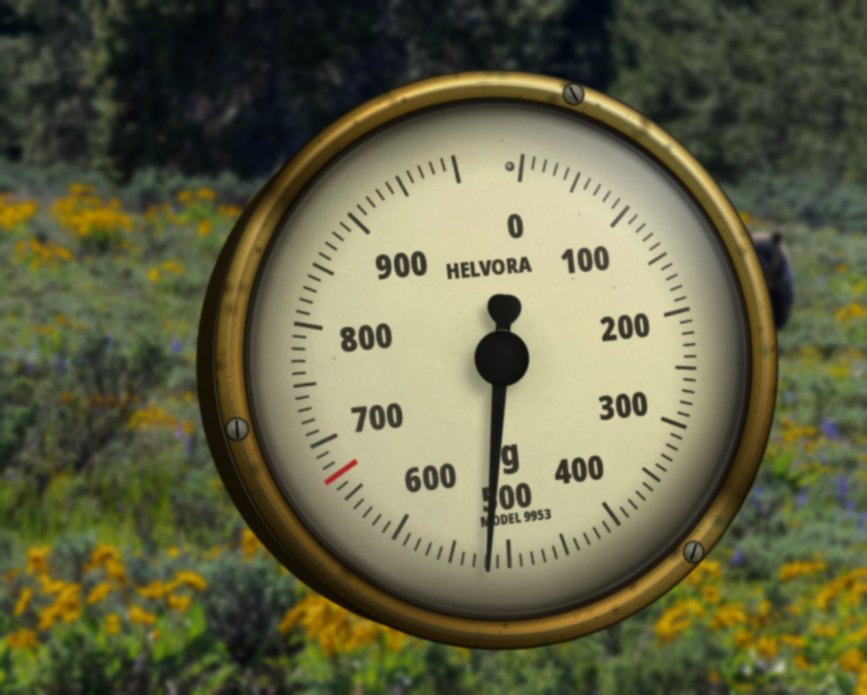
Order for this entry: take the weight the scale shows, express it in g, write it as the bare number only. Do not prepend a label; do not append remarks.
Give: 520
